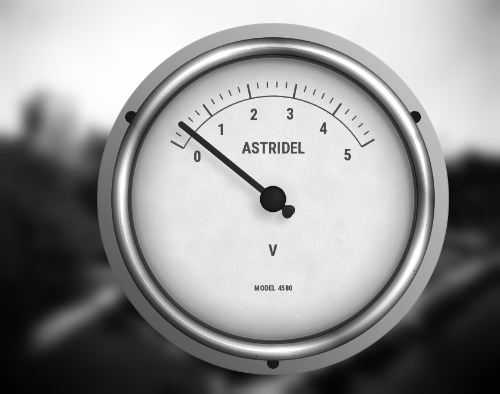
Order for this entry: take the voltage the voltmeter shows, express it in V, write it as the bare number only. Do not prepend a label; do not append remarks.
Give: 0.4
